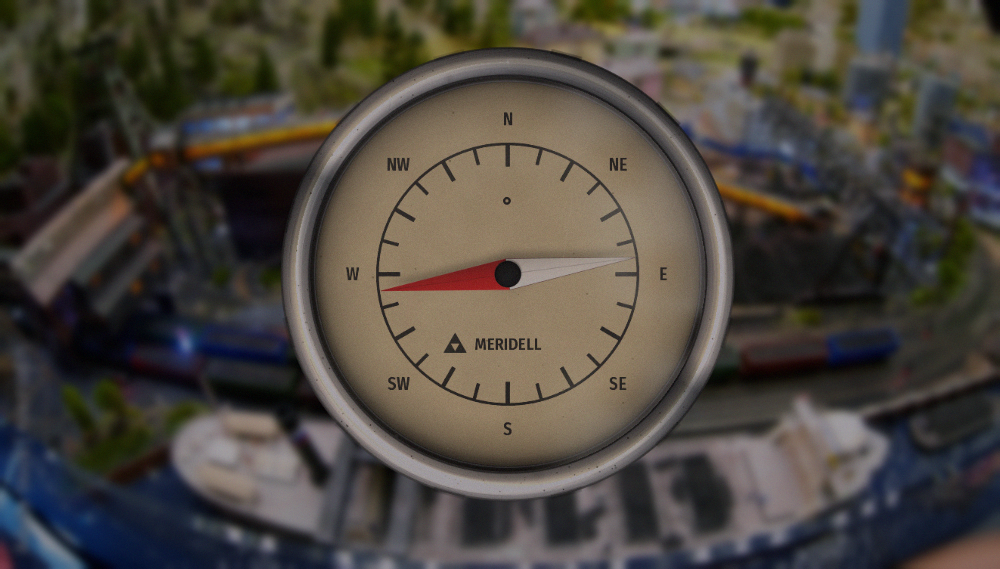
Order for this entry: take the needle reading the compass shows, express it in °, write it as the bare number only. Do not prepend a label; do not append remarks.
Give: 262.5
